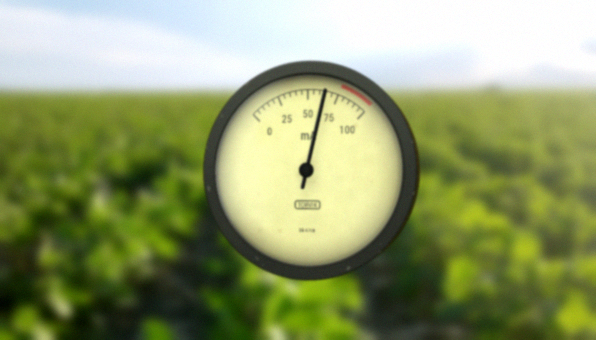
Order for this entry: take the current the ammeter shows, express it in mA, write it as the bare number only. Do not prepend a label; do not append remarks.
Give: 65
